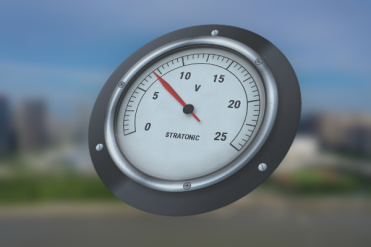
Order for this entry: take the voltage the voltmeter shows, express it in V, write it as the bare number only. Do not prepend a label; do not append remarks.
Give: 7
